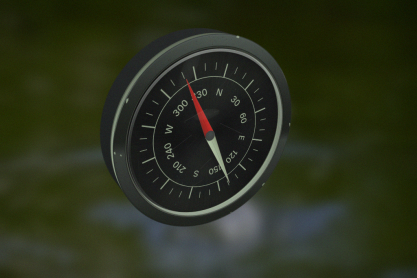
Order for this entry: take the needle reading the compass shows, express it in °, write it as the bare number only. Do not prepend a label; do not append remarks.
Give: 320
